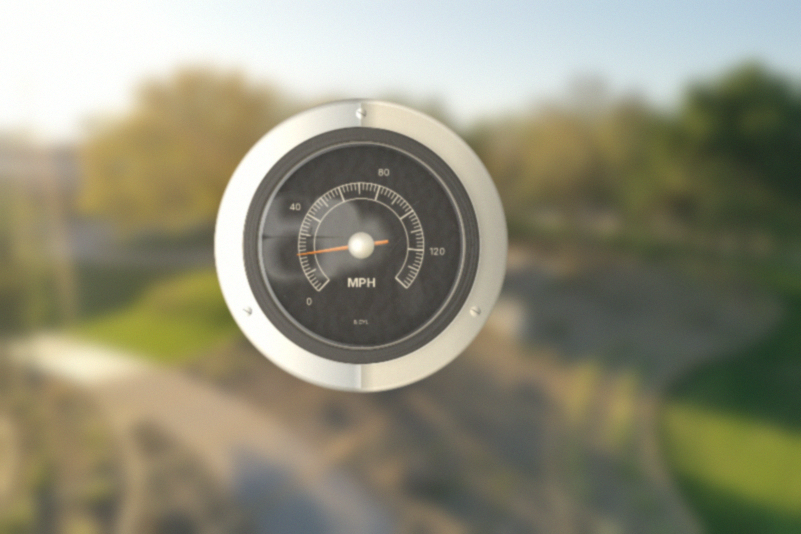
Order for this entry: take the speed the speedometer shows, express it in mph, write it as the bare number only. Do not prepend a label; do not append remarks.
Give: 20
